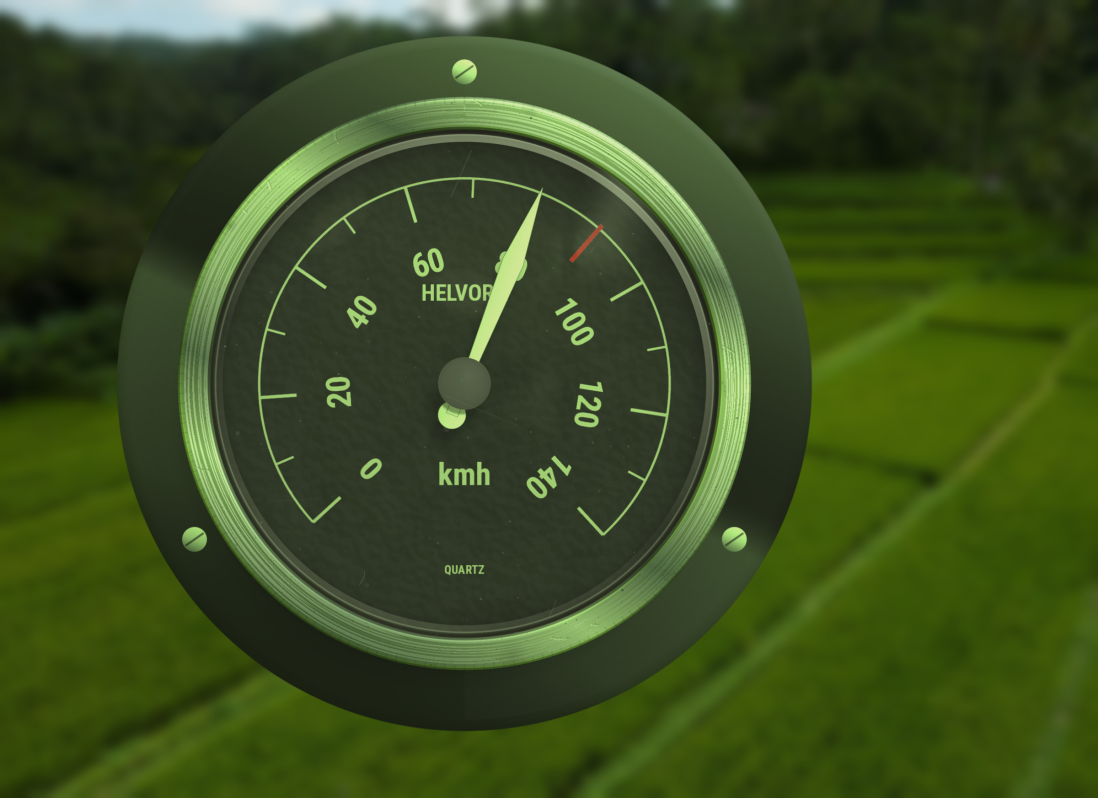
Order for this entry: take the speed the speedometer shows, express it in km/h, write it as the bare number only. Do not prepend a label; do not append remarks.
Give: 80
